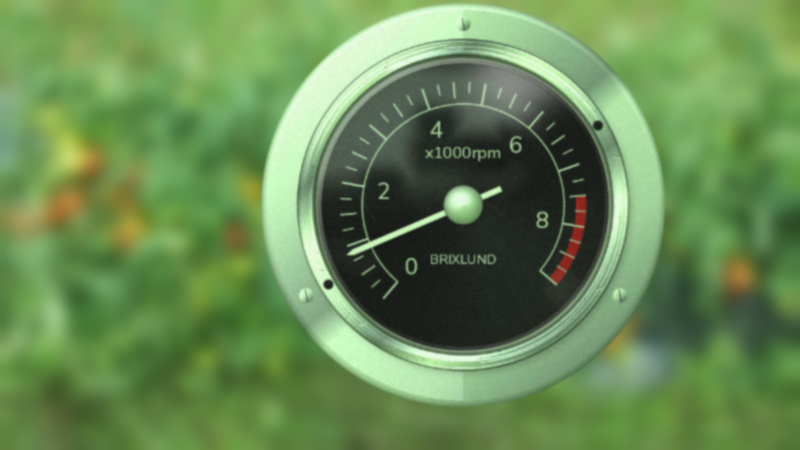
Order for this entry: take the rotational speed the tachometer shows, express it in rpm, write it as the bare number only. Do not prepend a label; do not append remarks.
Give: 875
